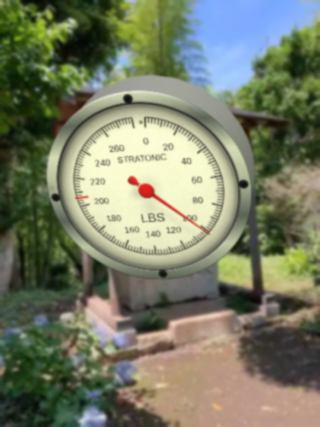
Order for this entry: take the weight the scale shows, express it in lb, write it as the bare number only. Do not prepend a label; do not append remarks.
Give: 100
